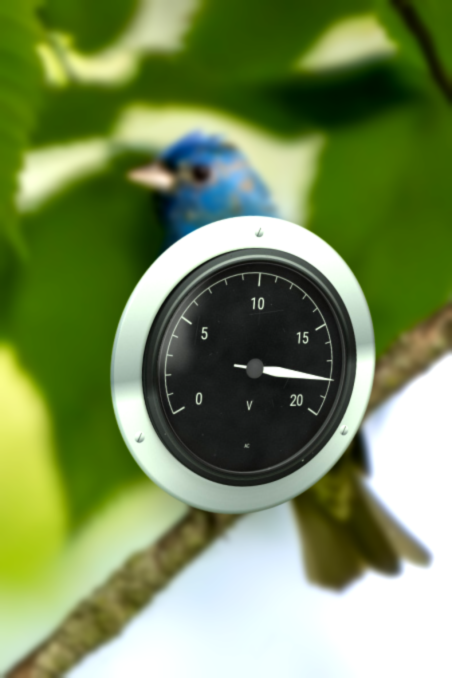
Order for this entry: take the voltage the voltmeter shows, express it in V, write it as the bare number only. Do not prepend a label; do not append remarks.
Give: 18
